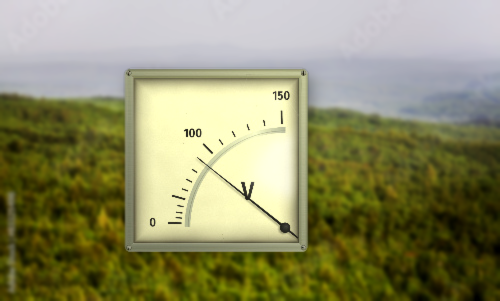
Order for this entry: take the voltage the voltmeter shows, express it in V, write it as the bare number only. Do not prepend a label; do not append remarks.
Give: 90
